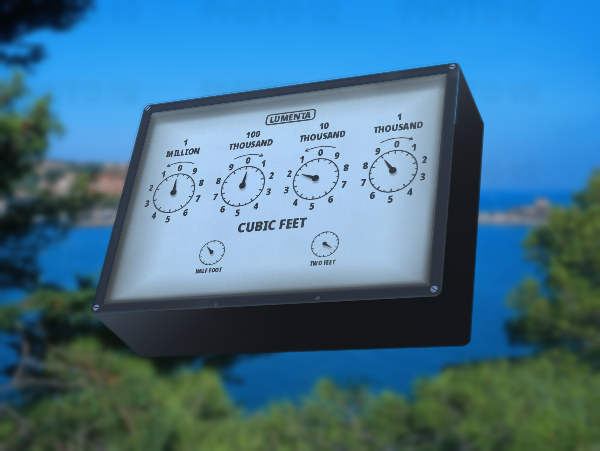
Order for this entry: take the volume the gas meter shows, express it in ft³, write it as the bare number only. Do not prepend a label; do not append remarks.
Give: 1900
